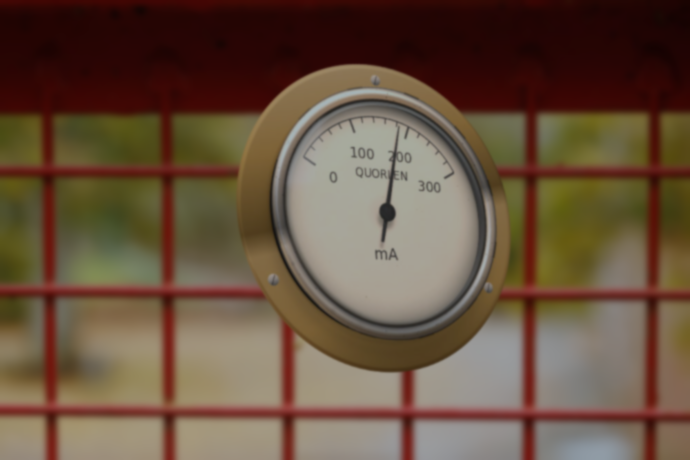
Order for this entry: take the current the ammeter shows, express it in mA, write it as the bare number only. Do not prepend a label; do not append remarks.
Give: 180
